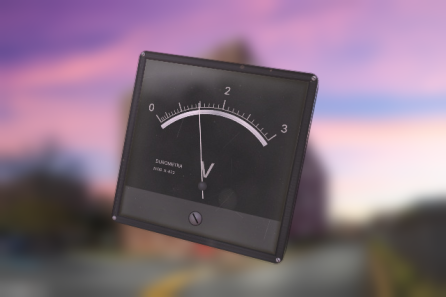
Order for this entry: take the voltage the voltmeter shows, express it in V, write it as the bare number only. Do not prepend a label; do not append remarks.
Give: 1.5
